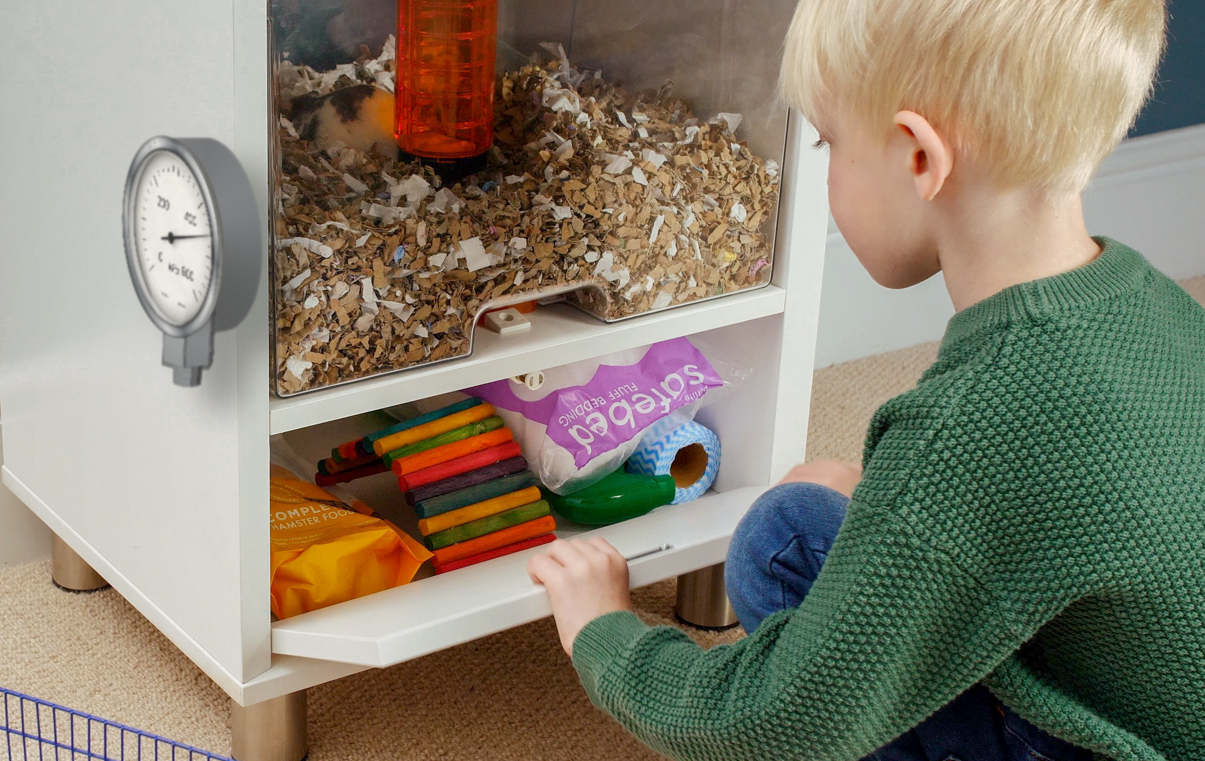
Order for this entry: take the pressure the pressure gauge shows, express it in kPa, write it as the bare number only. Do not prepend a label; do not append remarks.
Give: 460
